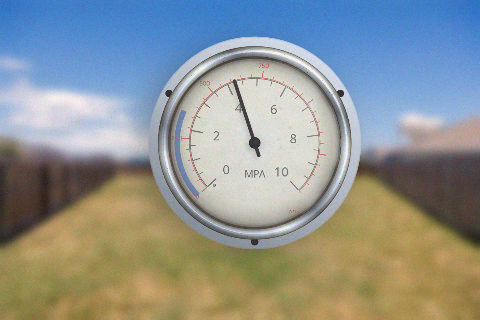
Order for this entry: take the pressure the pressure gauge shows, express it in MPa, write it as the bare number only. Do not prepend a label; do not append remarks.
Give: 4.25
